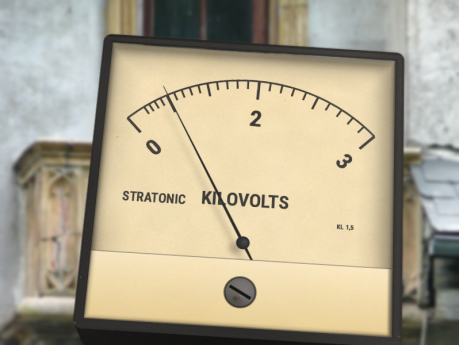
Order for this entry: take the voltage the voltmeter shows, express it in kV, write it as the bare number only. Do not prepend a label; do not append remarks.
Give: 1
